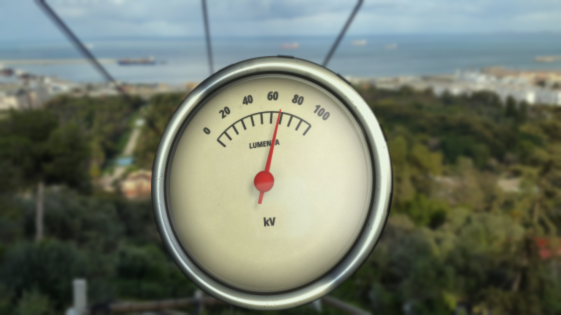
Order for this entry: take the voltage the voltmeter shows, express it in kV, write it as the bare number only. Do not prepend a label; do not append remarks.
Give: 70
